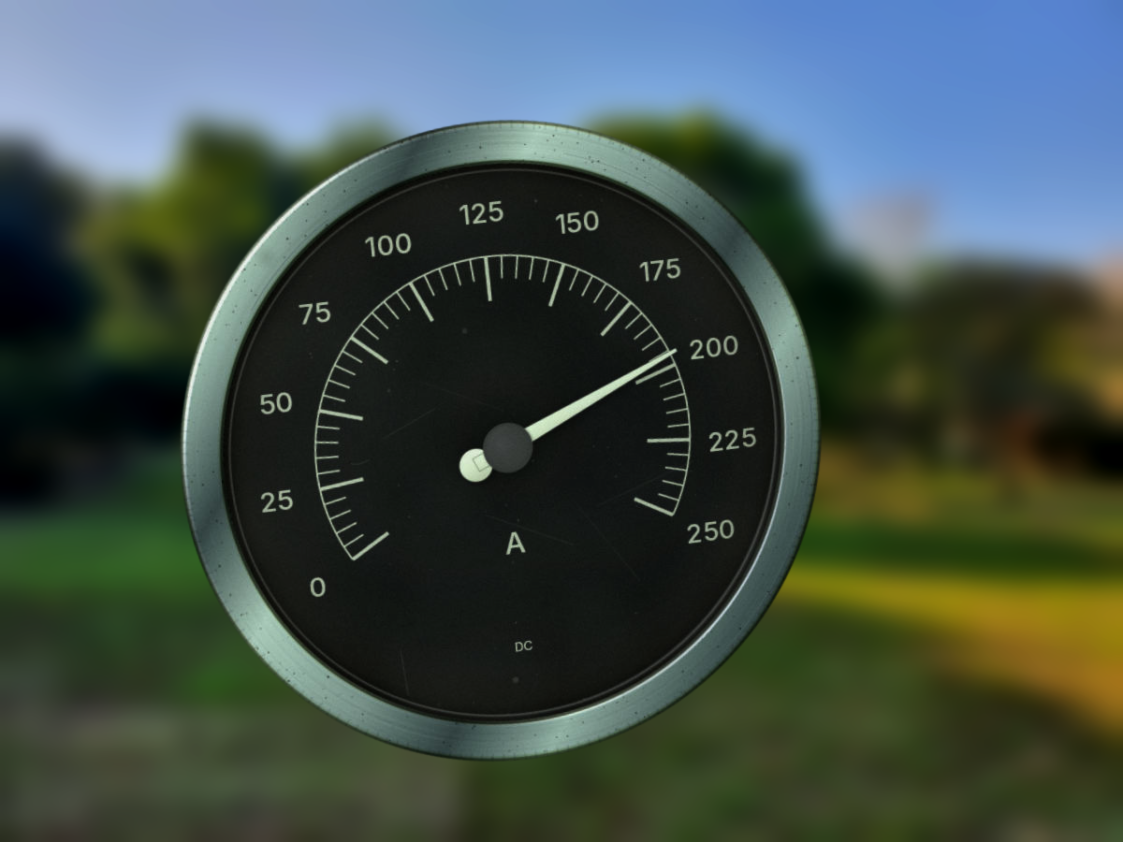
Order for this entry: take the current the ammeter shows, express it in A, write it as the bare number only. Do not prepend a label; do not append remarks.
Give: 195
